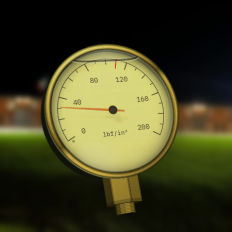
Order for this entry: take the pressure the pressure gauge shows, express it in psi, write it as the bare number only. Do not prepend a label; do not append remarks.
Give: 30
